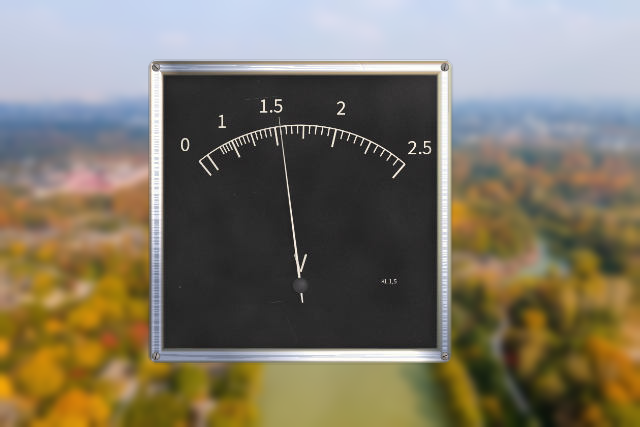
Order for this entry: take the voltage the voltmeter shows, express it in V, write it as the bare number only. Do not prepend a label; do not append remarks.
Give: 1.55
